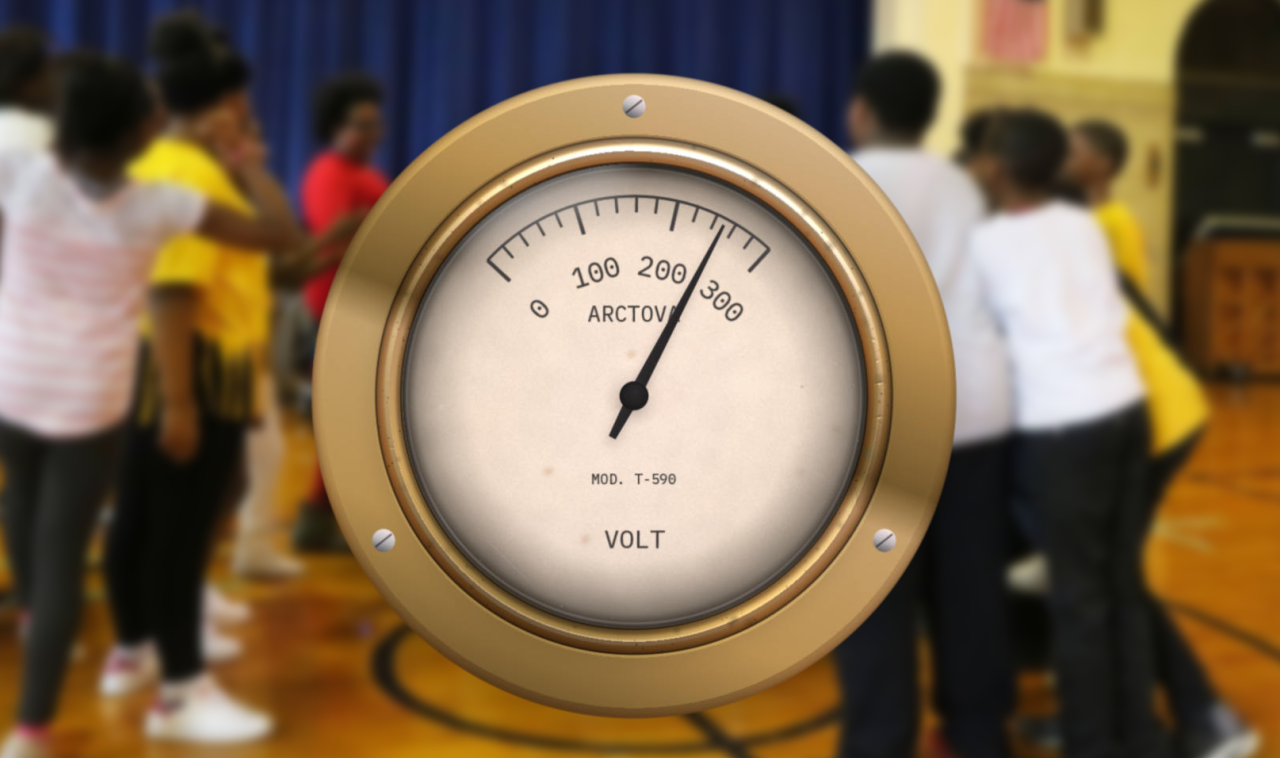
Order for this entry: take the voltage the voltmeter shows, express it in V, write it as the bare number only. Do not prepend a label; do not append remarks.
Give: 250
